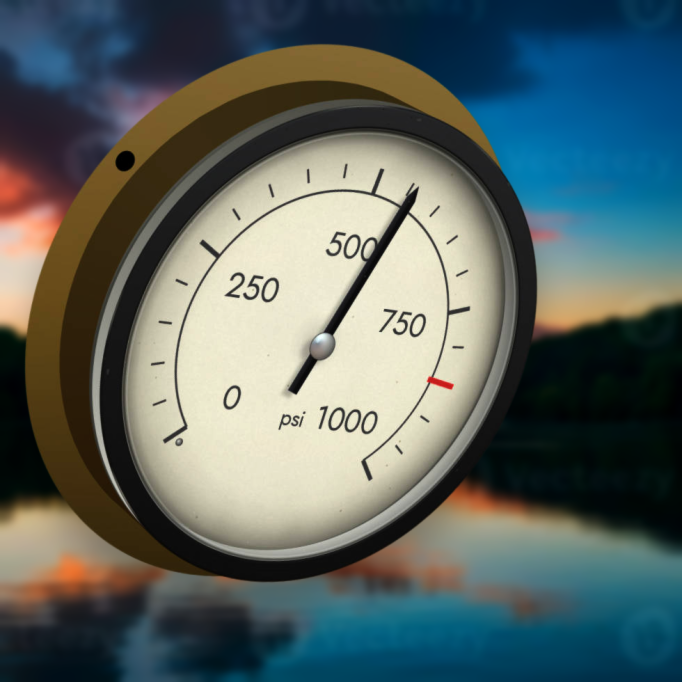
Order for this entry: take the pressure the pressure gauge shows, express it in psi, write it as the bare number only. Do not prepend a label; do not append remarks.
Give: 550
